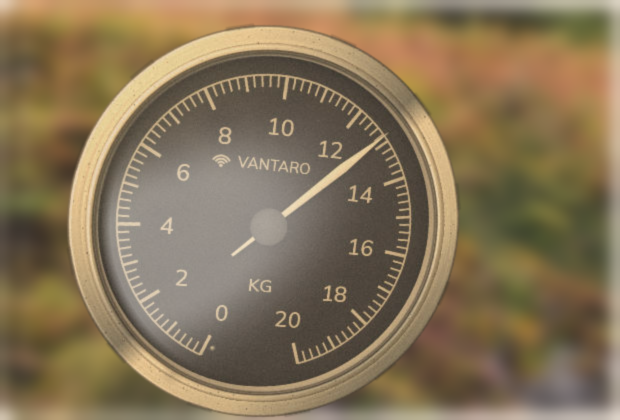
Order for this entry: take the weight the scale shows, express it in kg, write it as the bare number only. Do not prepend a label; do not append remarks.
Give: 12.8
